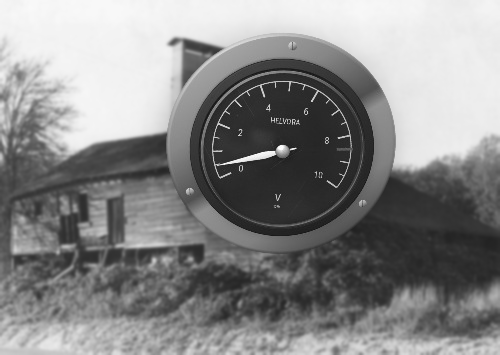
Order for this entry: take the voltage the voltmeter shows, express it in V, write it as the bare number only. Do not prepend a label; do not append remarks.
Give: 0.5
